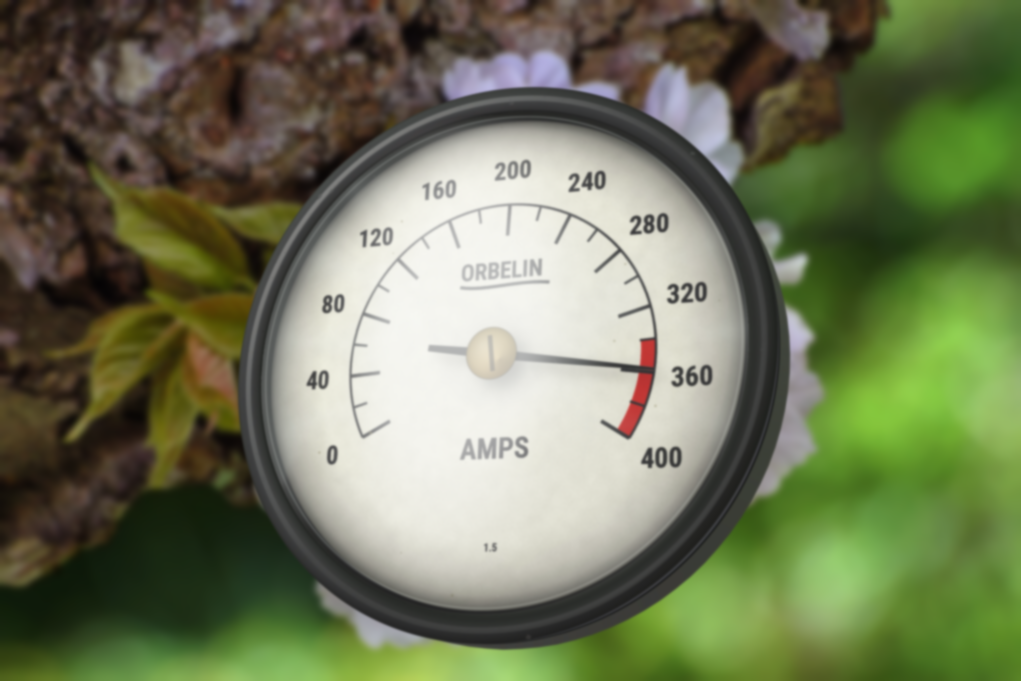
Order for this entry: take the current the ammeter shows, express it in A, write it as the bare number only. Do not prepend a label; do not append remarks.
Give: 360
